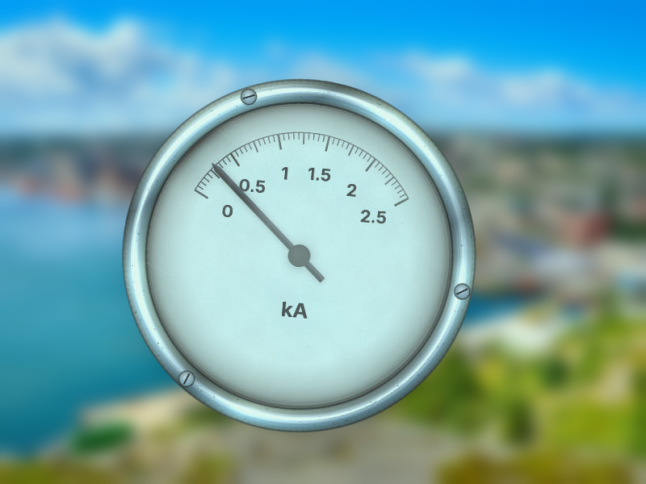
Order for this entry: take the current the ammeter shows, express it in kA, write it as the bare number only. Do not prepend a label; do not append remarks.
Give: 0.3
